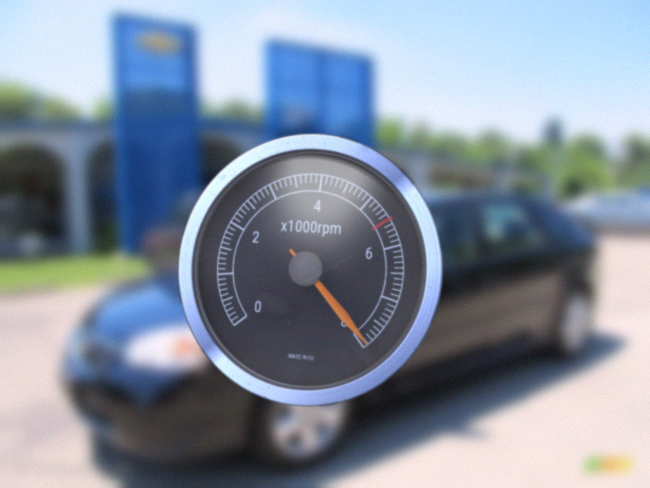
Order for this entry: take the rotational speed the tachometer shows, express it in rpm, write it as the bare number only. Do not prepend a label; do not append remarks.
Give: 7900
